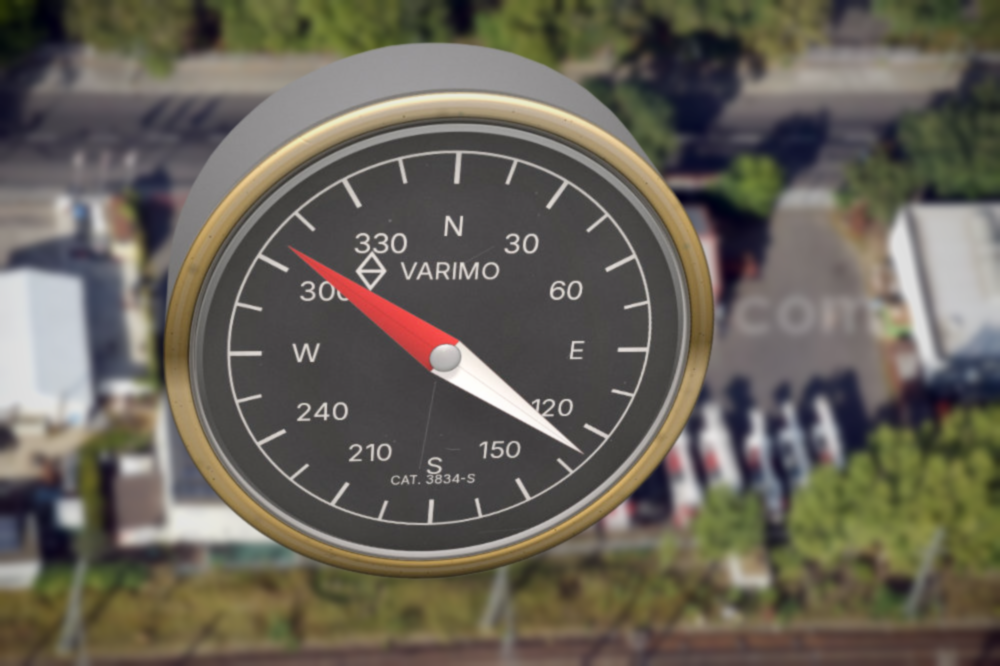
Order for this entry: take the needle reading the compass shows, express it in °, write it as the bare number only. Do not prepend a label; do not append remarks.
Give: 307.5
